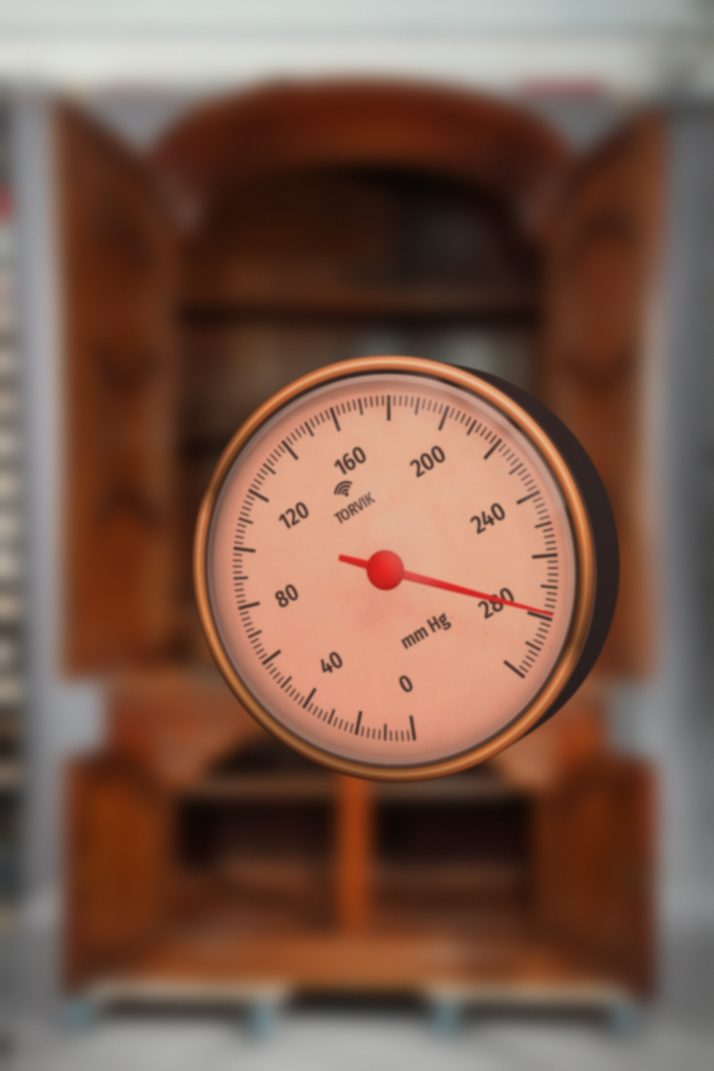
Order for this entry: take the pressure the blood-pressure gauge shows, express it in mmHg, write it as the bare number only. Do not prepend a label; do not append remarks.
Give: 278
